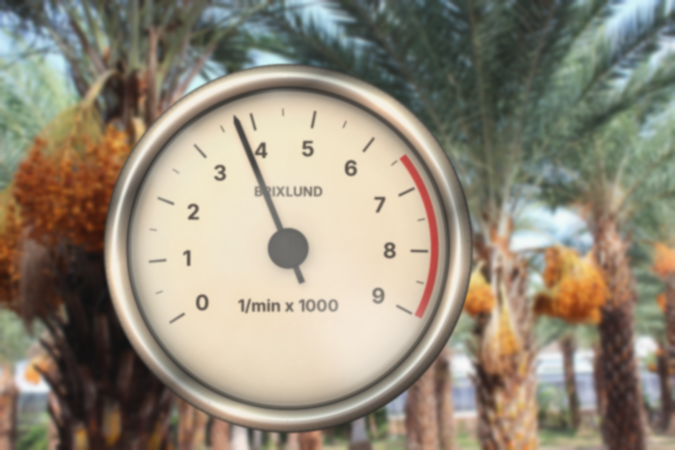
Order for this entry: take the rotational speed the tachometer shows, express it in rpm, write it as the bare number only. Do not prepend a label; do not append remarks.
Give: 3750
